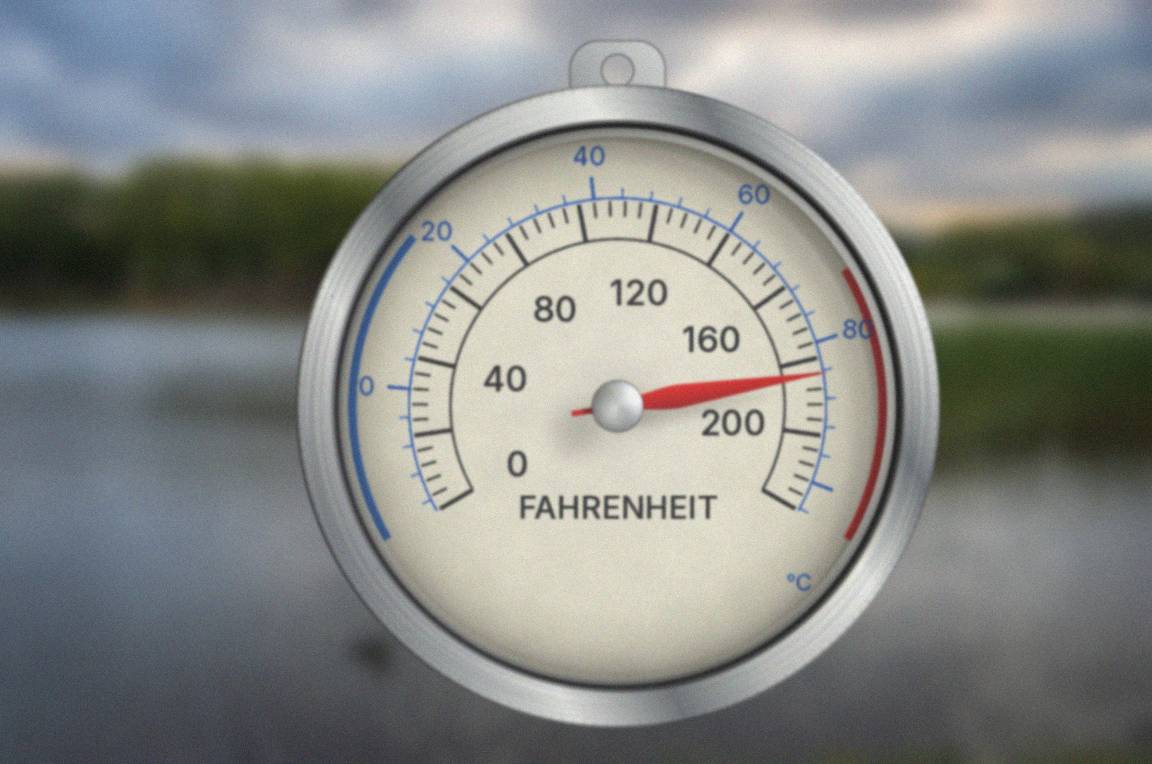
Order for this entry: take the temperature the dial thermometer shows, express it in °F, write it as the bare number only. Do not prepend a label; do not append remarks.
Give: 184
